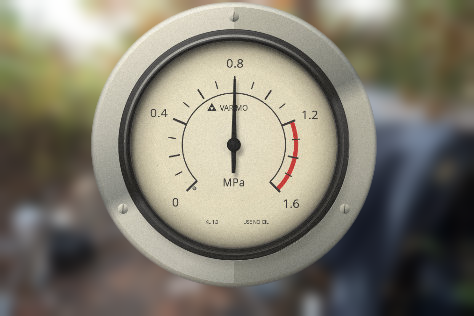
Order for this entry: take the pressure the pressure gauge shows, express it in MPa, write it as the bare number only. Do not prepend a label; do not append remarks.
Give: 0.8
